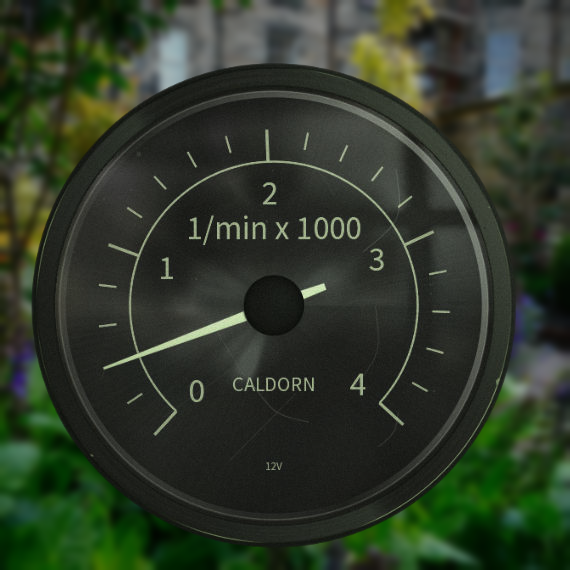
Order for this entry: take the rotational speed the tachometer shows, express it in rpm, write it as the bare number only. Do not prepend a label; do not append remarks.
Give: 400
